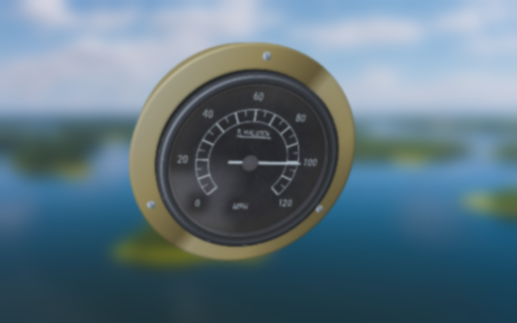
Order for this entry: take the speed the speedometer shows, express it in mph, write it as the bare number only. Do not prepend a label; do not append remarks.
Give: 100
